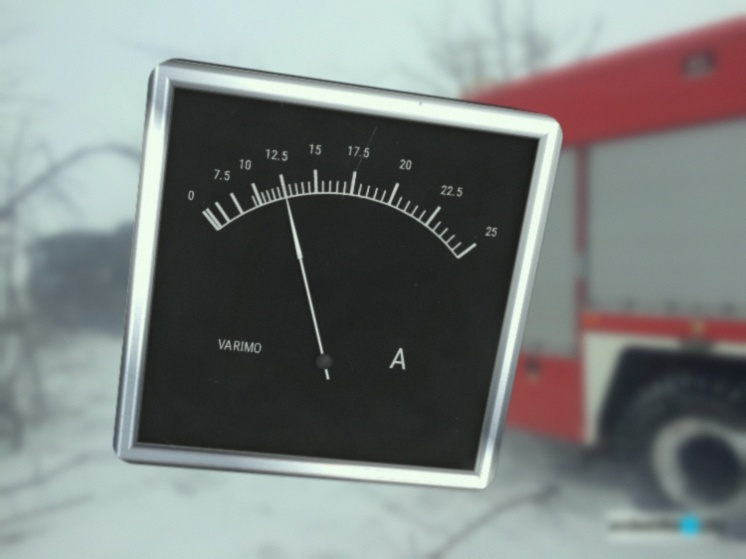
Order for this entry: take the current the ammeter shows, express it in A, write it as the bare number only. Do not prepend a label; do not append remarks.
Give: 12.5
